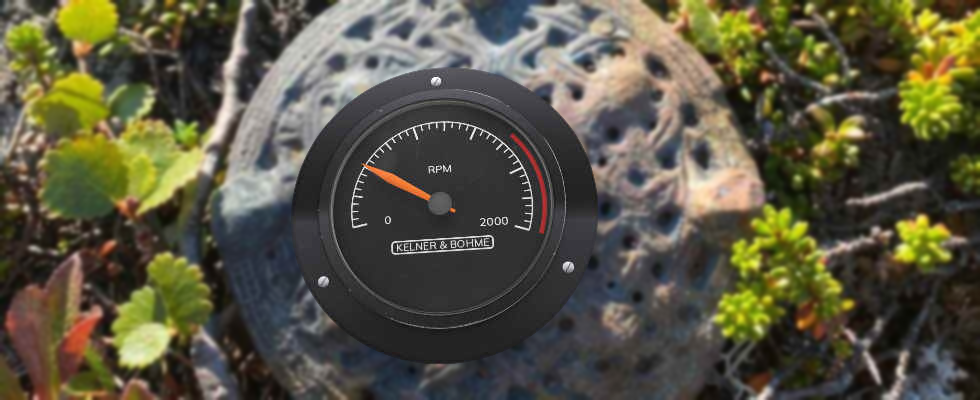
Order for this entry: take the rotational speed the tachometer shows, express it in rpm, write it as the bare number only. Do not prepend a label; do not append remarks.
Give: 400
